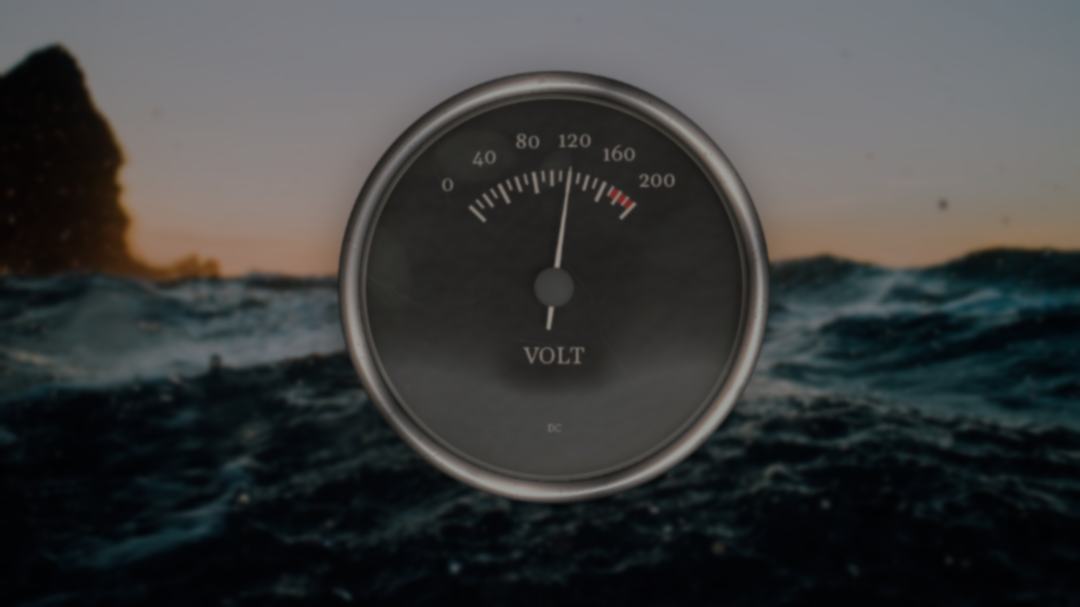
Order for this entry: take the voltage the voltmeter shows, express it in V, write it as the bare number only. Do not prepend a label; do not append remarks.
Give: 120
